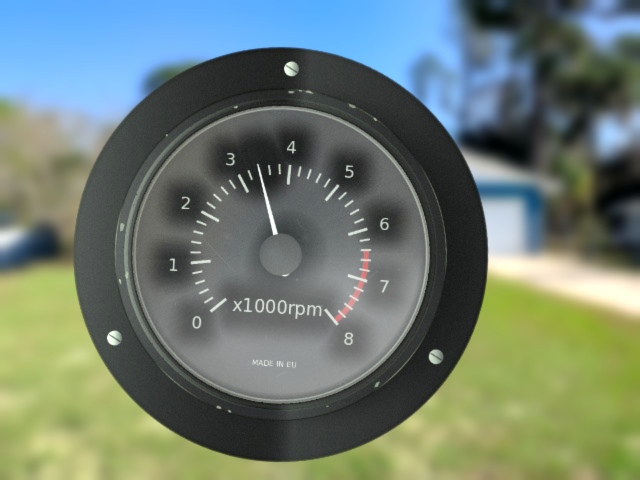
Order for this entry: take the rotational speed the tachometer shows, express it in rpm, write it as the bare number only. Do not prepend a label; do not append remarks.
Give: 3400
